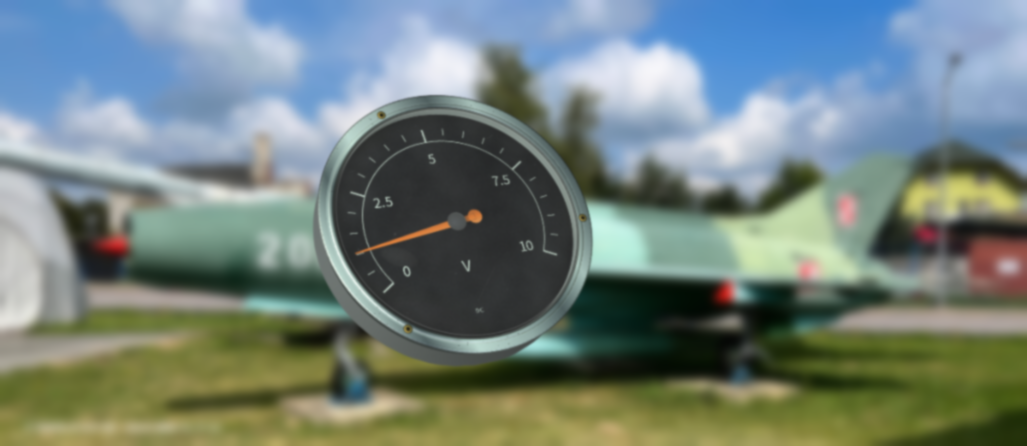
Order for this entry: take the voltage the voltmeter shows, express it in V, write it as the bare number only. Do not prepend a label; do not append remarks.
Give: 1
